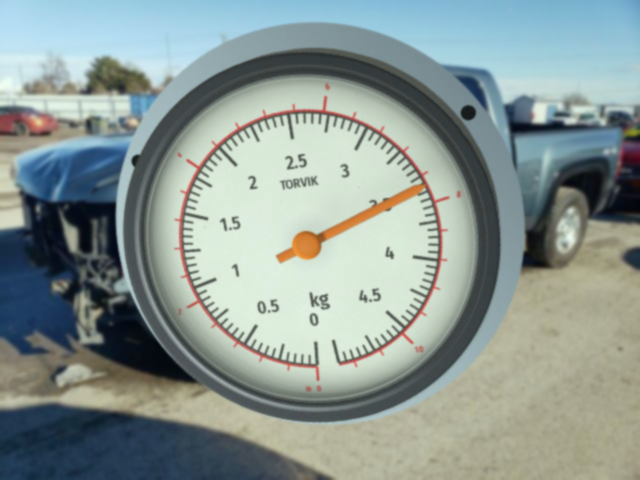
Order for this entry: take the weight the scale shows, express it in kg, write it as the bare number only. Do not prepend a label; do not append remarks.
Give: 3.5
